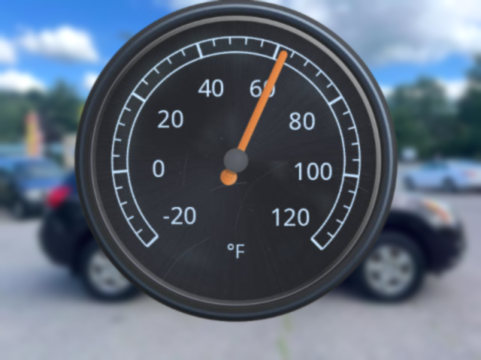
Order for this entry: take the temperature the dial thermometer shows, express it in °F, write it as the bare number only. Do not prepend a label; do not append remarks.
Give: 62
